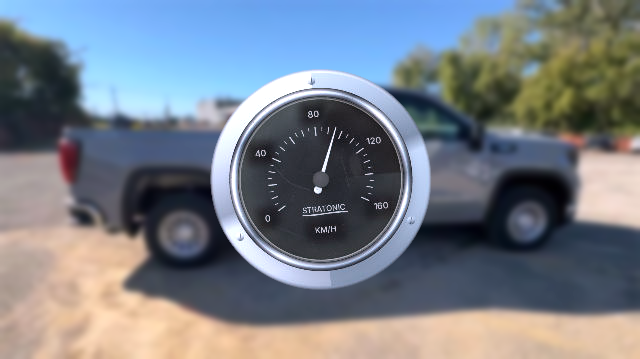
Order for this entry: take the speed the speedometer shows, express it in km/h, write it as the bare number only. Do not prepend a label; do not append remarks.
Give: 95
